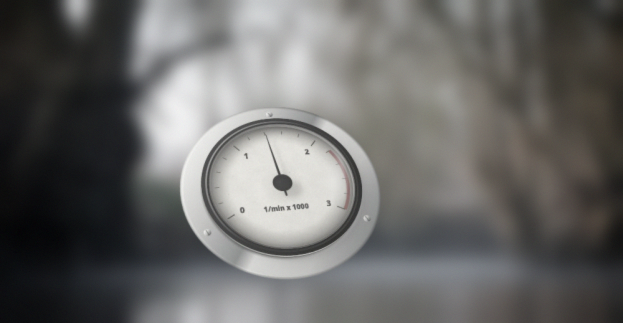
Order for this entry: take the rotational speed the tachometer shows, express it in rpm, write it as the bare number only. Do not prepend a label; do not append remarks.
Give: 1400
